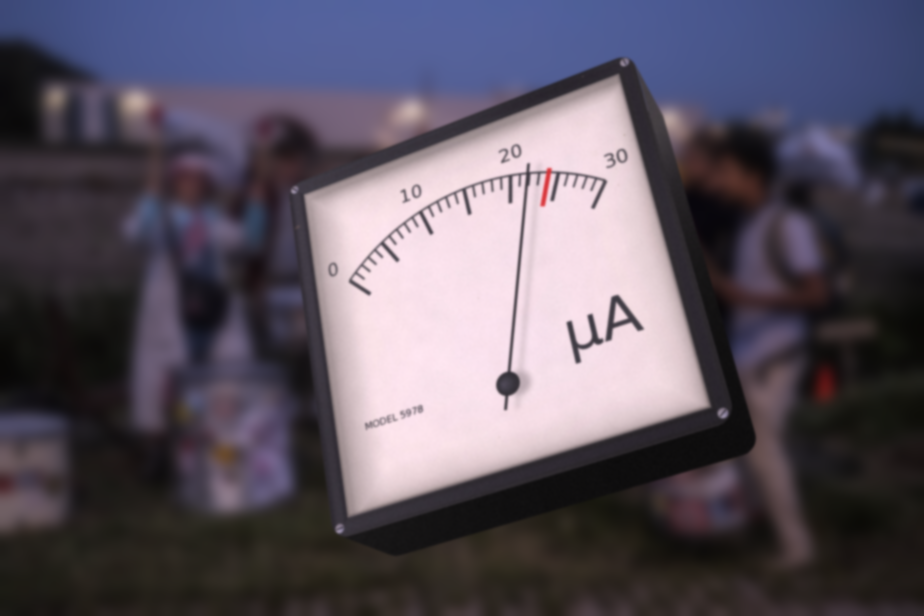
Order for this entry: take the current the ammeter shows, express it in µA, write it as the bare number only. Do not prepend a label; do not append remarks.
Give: 22
